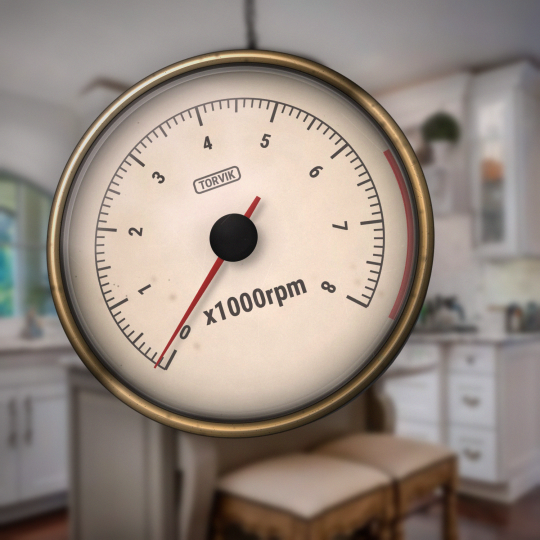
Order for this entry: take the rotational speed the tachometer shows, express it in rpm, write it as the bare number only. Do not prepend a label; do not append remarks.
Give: 100
